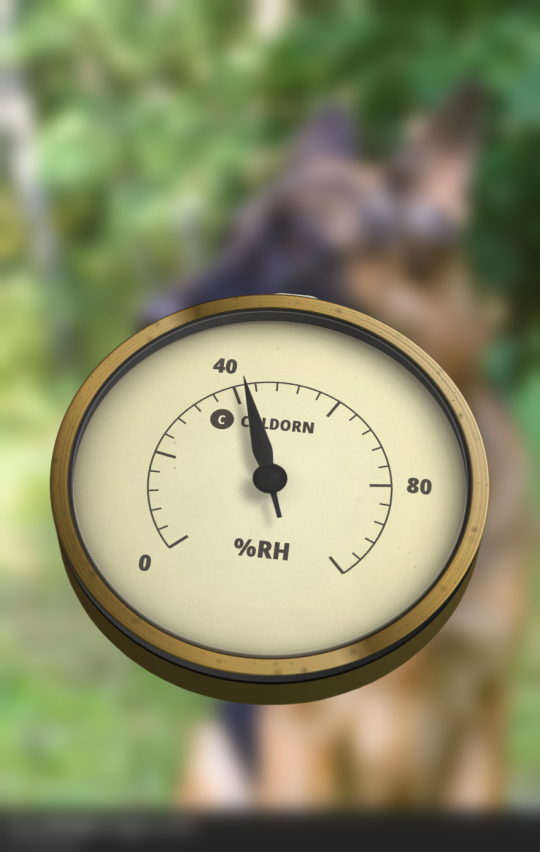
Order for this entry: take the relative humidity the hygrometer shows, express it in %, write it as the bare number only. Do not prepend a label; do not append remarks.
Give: 42
